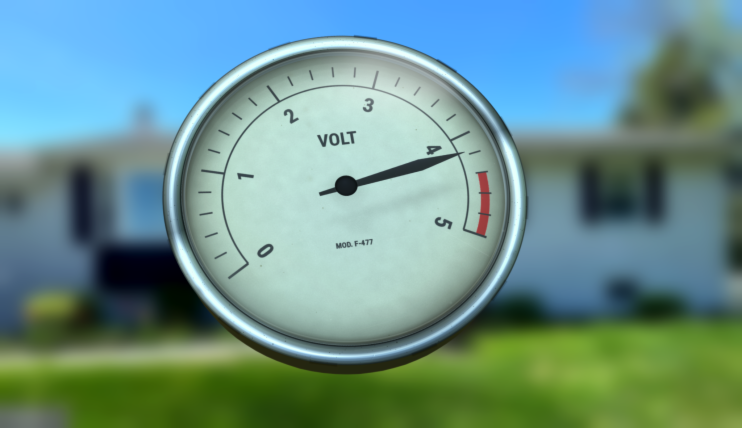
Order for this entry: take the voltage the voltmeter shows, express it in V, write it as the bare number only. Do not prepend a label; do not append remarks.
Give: 4.2
